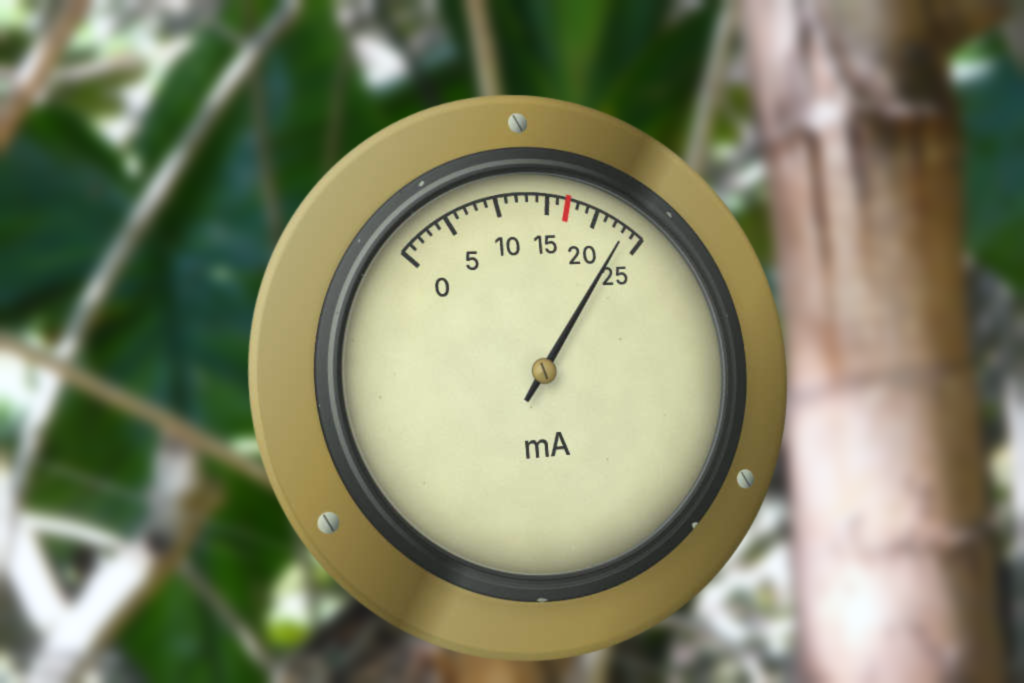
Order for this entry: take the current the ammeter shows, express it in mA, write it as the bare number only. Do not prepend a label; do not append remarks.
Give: 23
